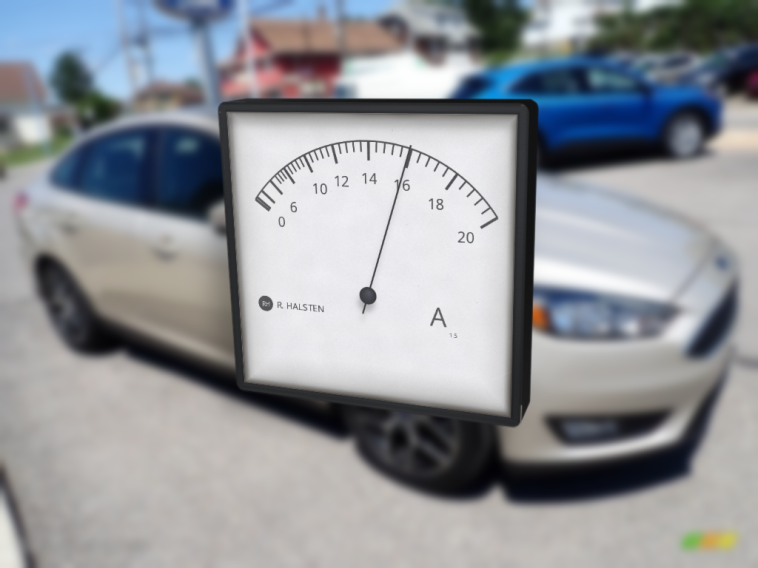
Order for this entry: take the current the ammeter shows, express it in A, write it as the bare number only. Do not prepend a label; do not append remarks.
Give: 16
